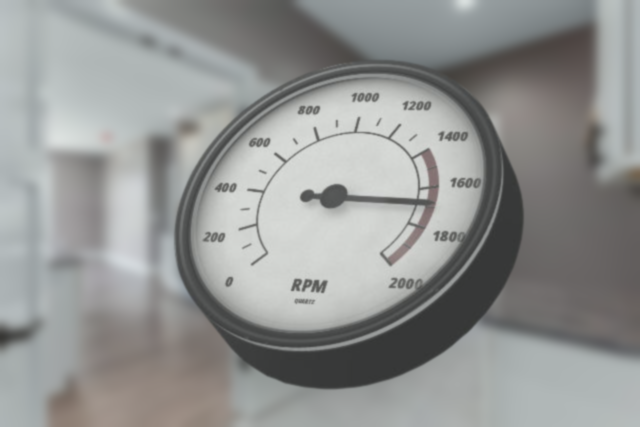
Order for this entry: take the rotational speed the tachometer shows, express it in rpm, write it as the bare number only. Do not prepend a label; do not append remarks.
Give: 1700
